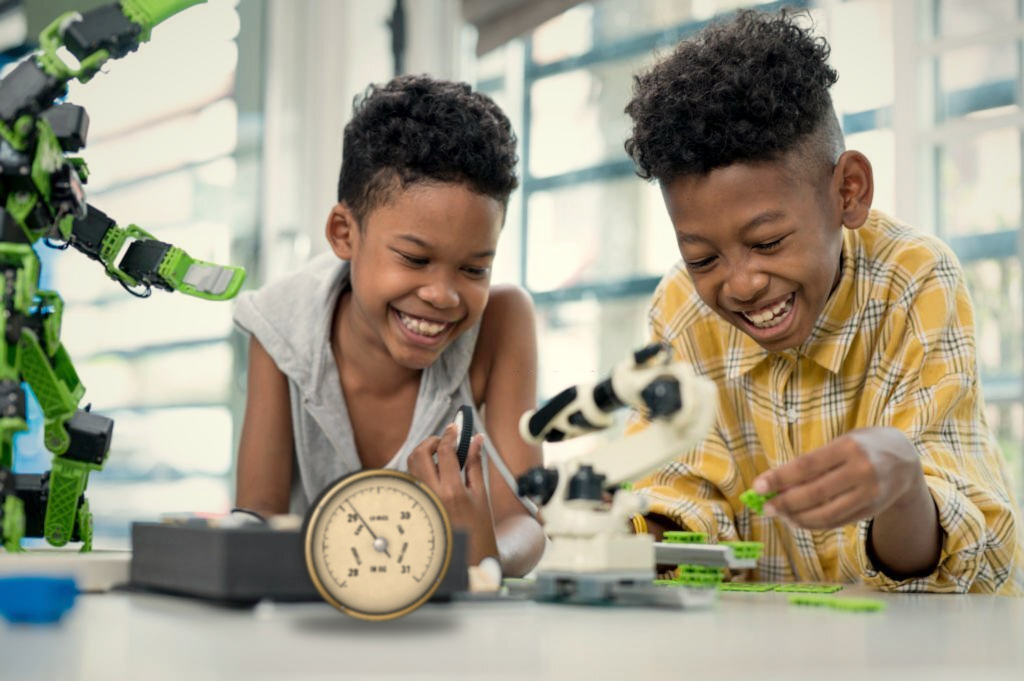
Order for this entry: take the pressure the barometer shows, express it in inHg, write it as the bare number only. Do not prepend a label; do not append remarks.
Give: 29.1
